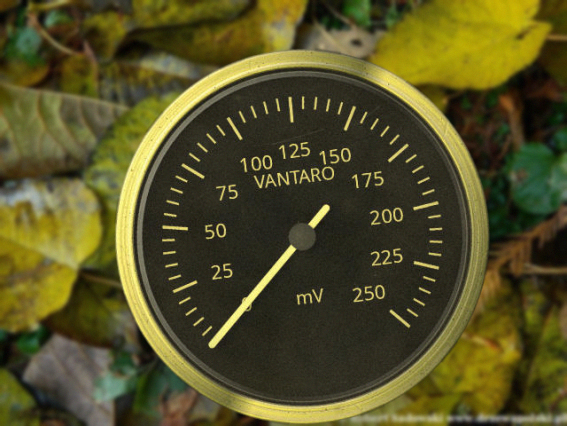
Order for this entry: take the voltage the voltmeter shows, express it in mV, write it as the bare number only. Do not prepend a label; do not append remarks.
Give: 0
